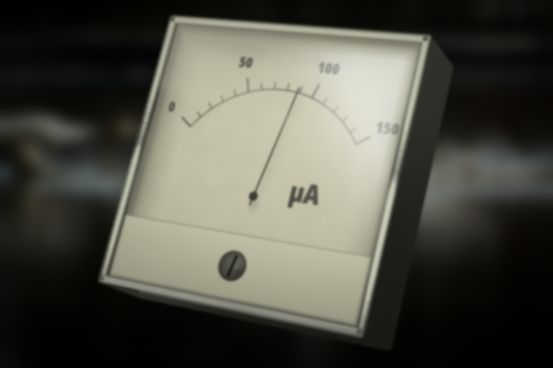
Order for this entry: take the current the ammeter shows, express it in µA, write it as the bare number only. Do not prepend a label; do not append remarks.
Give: 90
